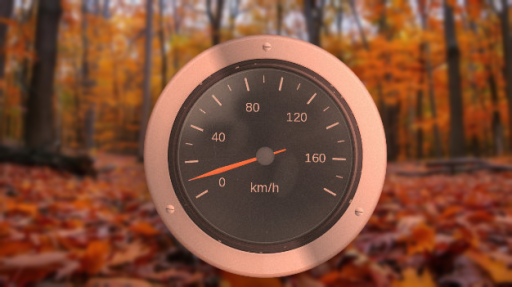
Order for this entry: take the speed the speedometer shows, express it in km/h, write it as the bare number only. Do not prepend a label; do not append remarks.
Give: 10
